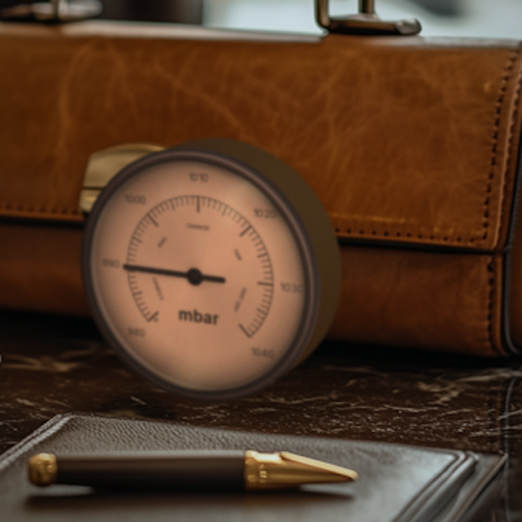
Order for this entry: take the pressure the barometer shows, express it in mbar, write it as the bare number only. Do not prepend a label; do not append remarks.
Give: 990
